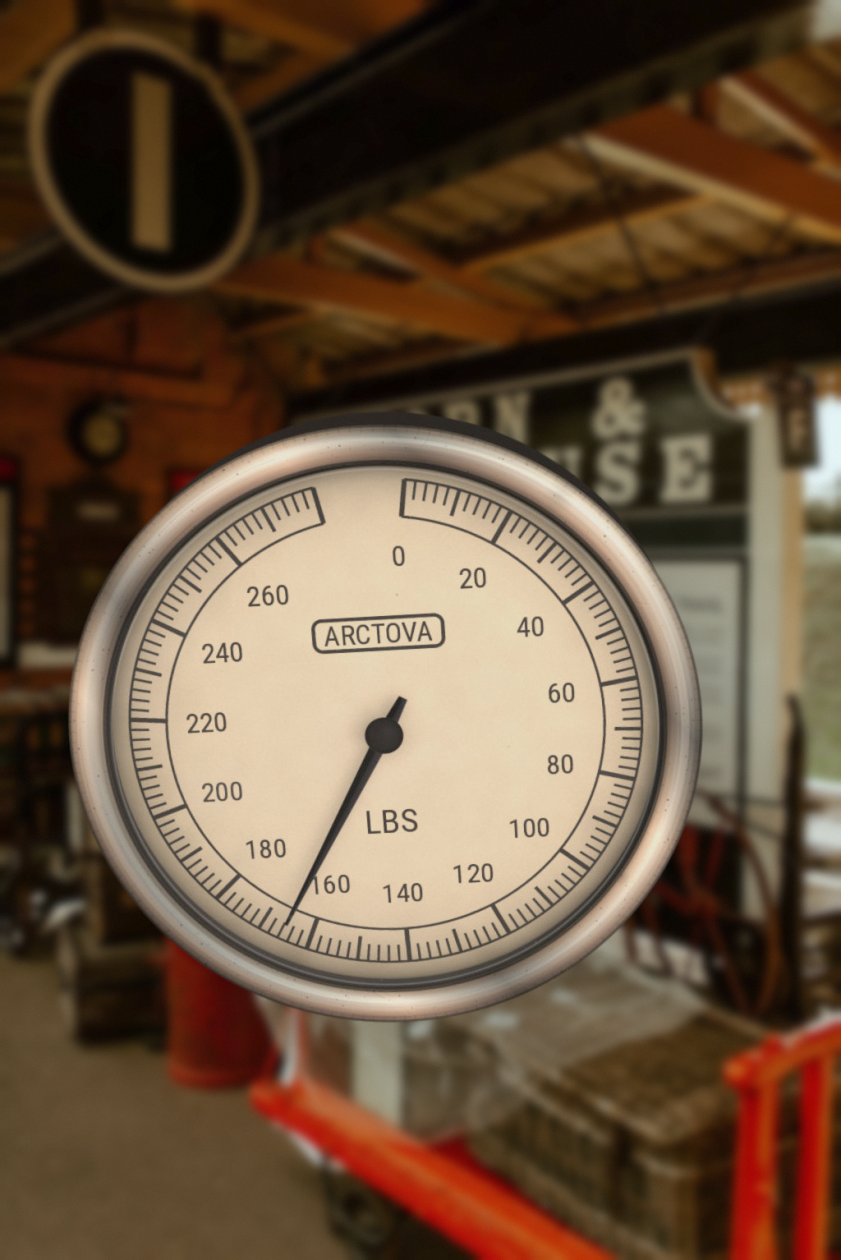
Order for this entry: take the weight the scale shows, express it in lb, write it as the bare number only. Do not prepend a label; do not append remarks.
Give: 166
